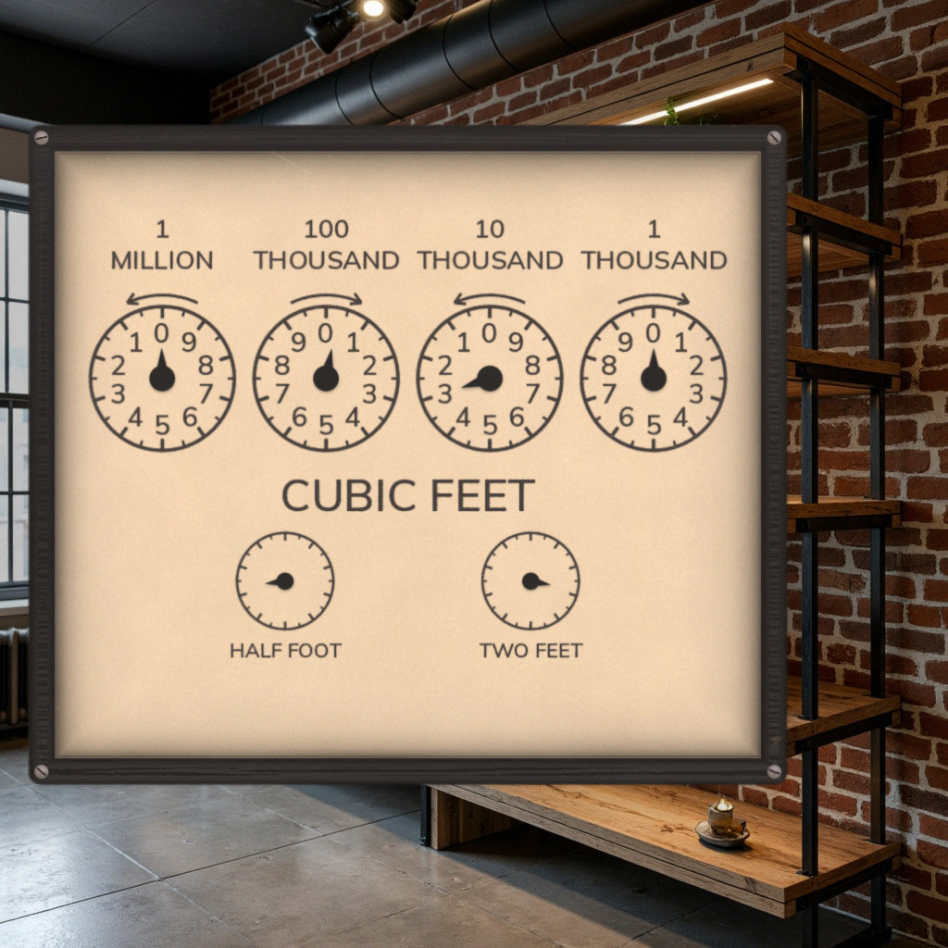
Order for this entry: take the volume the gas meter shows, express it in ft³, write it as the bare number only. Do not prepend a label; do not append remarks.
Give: 3000
